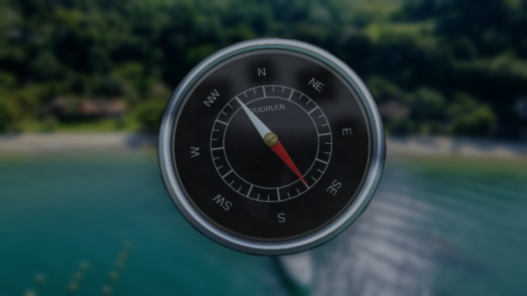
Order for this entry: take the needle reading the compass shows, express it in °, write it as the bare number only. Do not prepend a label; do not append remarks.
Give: 150
